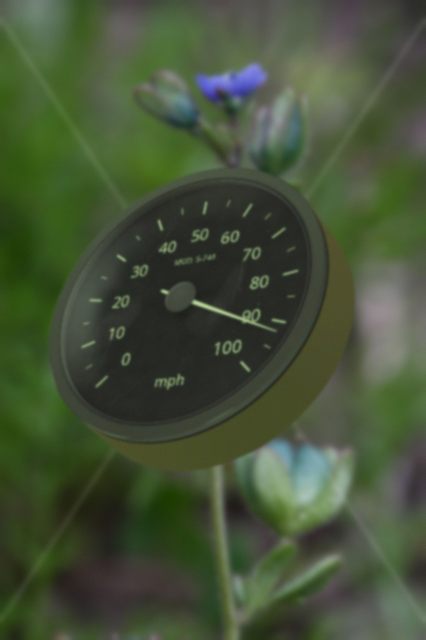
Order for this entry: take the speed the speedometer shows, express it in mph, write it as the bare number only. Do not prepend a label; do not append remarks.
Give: 92.5
